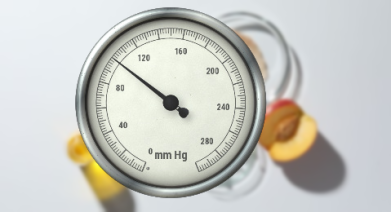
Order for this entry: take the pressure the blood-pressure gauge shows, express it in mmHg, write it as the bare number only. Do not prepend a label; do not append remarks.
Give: 100
